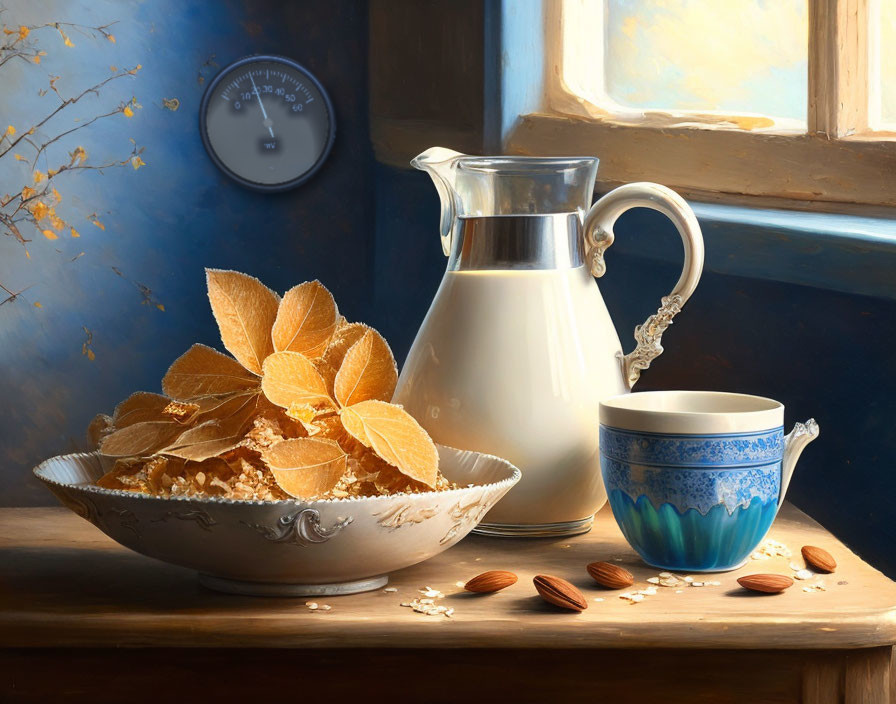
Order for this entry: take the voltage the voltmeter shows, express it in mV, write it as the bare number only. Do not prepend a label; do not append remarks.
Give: 20
